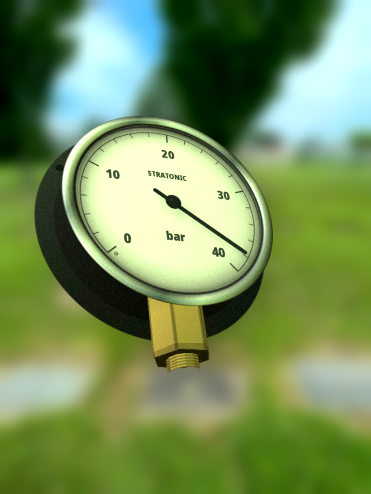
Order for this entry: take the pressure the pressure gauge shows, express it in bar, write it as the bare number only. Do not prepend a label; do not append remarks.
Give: 38
